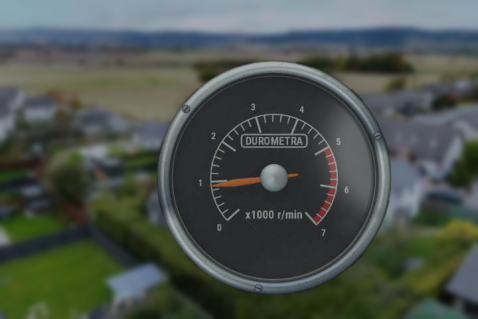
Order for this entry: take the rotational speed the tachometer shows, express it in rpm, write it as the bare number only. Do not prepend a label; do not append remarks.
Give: 900
